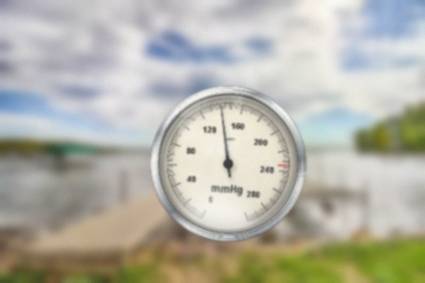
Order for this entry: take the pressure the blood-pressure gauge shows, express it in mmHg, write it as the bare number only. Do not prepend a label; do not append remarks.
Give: 140
